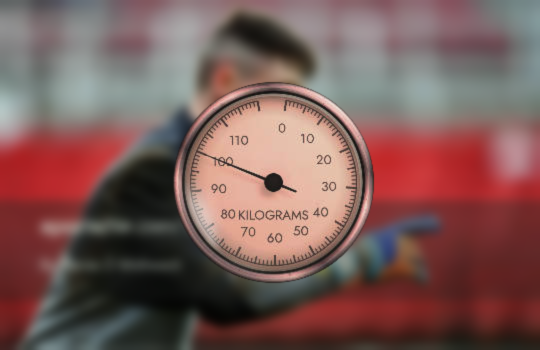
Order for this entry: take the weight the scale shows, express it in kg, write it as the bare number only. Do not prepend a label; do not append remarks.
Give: 100
